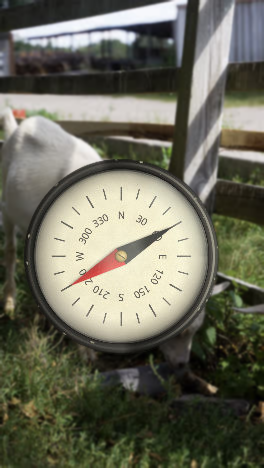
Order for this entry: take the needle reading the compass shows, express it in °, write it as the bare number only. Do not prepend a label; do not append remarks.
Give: 240
